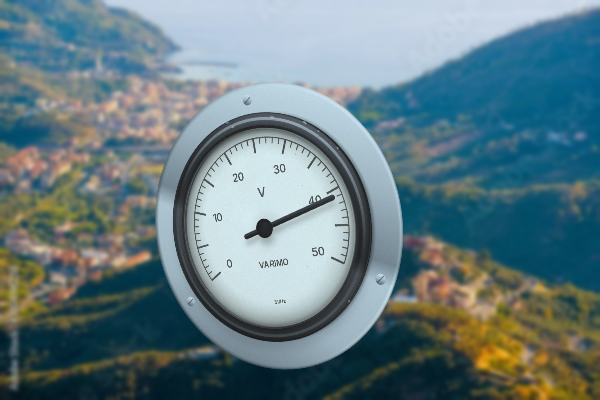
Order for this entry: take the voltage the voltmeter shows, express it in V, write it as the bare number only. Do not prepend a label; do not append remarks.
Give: 41
